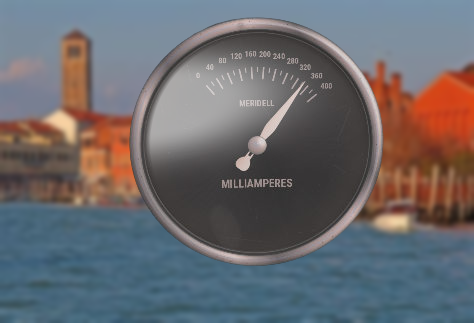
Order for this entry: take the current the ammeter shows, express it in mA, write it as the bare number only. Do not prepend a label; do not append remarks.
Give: 340
